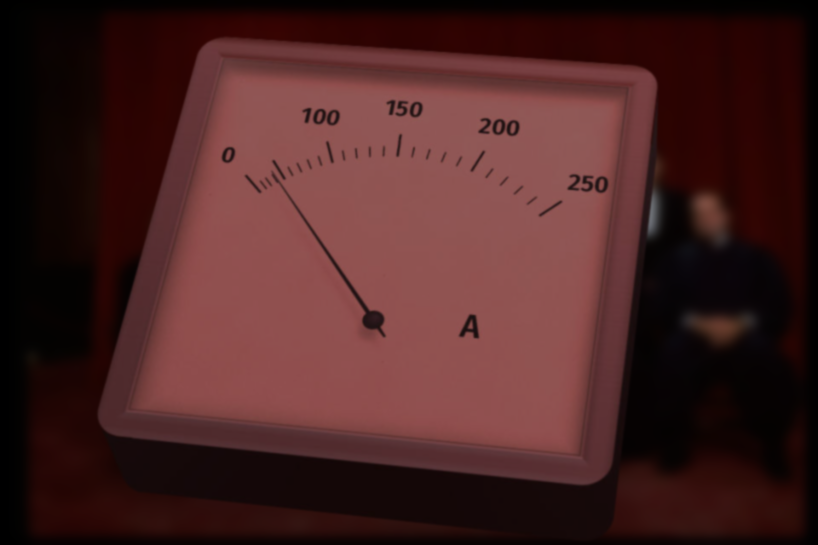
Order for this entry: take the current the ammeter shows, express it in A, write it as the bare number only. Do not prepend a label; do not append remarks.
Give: 40
